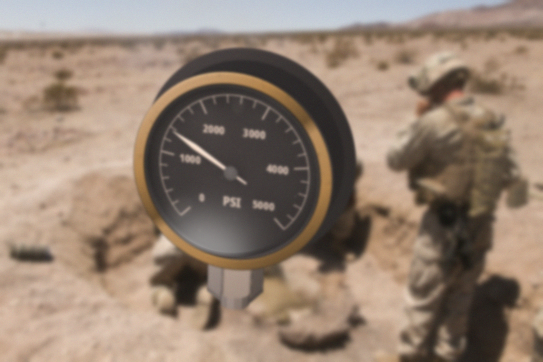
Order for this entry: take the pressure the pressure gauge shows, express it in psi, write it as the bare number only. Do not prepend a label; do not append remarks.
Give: 1400
